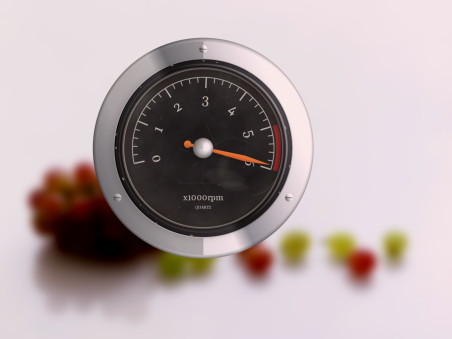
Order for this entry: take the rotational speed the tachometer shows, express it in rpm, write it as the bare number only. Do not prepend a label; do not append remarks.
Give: 5900
